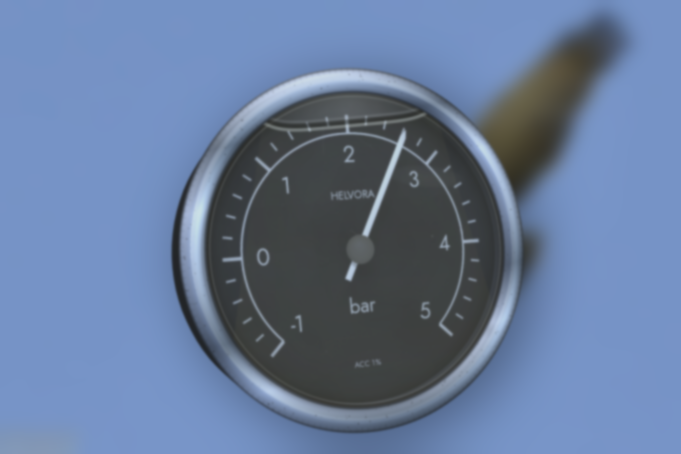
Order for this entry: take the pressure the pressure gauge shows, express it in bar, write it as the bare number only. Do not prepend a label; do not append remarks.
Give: 2.6
